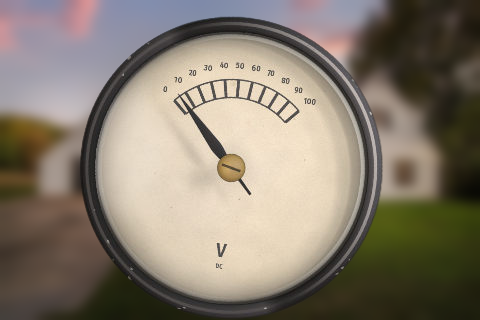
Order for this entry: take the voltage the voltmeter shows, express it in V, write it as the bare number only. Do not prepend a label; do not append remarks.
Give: 5
